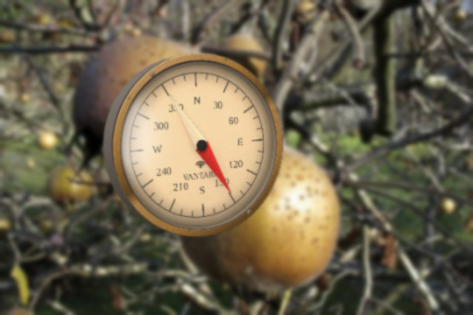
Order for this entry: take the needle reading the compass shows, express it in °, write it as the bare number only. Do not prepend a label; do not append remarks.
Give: 150
